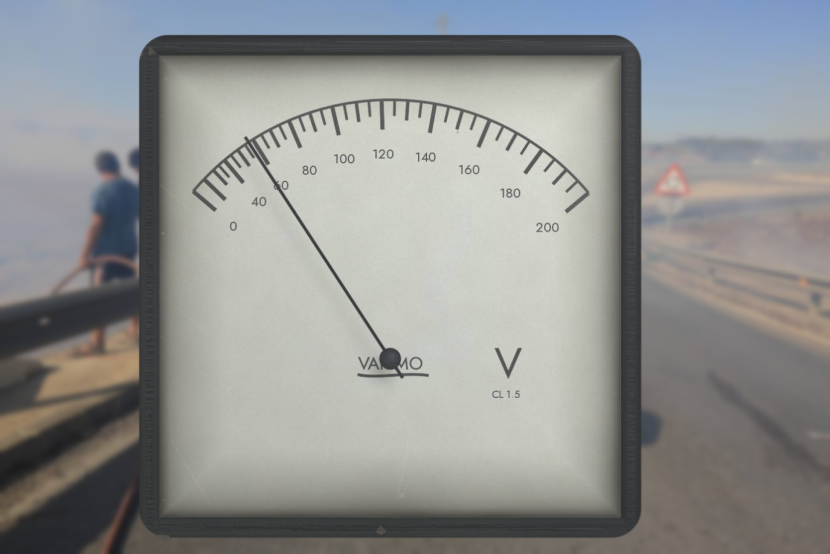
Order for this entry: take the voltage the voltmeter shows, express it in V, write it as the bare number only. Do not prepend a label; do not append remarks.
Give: 57.5
